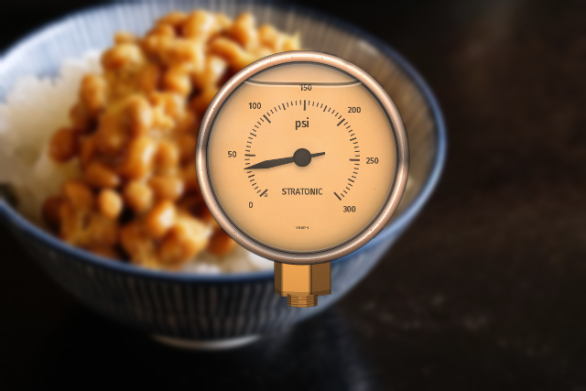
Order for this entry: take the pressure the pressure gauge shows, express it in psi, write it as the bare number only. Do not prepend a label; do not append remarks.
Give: 35
